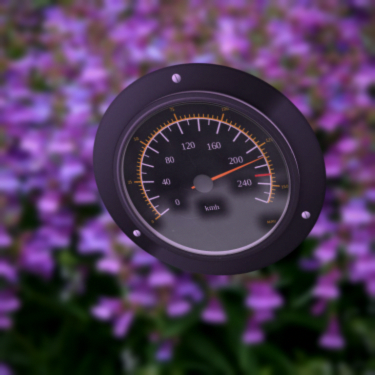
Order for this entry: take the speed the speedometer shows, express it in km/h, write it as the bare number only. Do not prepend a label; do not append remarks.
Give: 210
